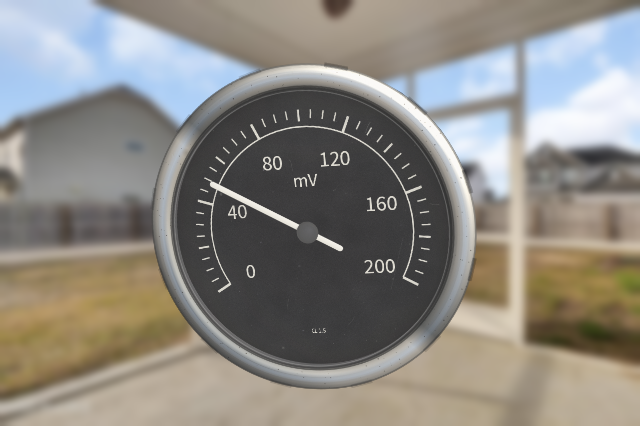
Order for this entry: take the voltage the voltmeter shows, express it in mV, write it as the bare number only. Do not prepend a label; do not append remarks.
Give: 50
